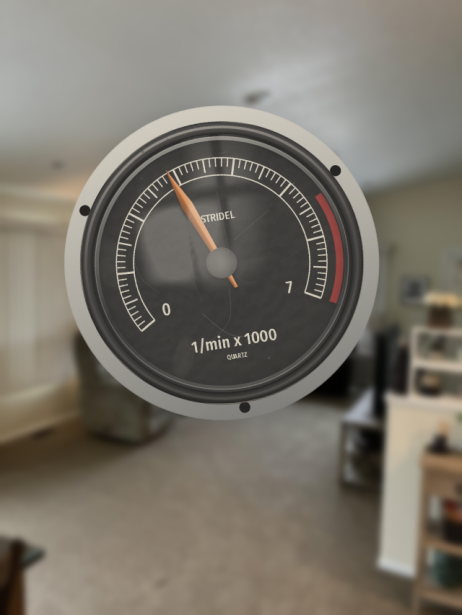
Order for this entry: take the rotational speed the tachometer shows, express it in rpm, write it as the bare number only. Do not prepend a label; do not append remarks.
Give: 2900
